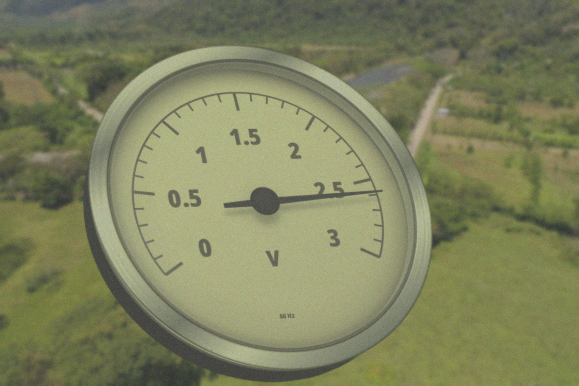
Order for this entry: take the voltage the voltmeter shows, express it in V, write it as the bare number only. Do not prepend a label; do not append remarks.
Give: 2.6
